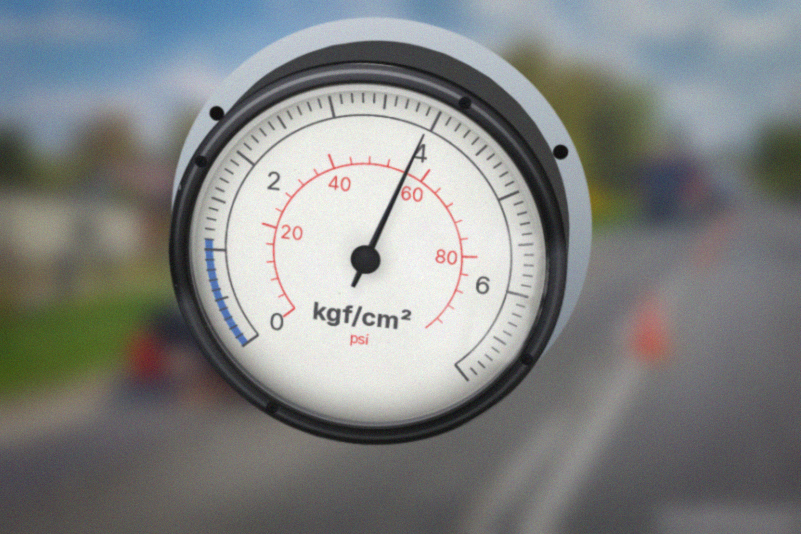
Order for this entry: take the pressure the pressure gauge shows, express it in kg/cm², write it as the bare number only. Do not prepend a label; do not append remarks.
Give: 3.95
